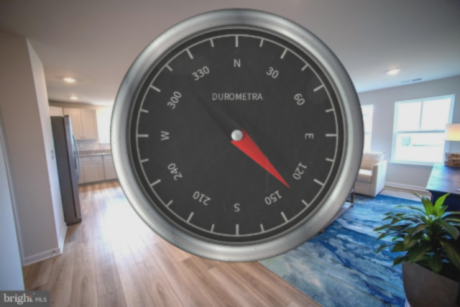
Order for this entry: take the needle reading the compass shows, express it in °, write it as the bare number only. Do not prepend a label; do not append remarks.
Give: 135
